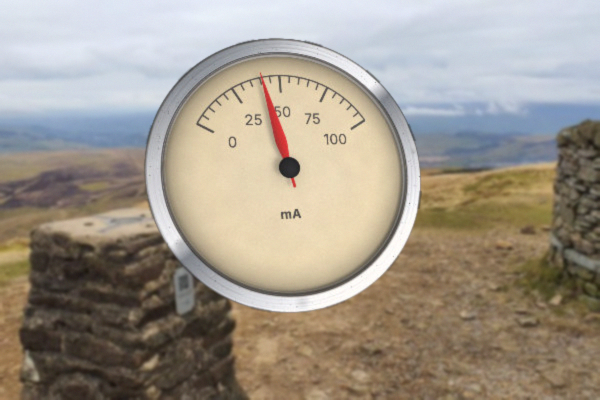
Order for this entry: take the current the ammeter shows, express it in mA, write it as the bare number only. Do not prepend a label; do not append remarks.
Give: 40
